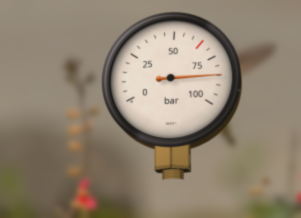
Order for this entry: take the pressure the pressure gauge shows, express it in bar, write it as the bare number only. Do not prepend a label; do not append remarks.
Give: 85
